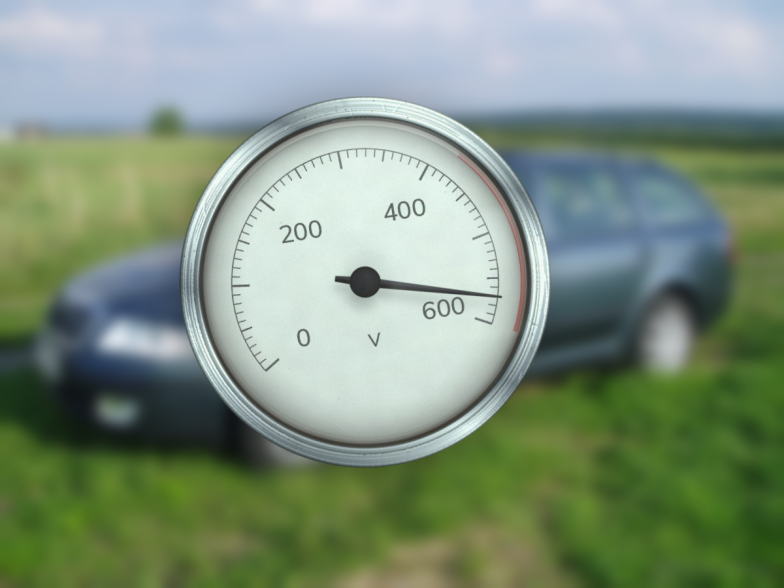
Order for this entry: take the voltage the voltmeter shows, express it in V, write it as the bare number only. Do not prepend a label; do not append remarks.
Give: 570
